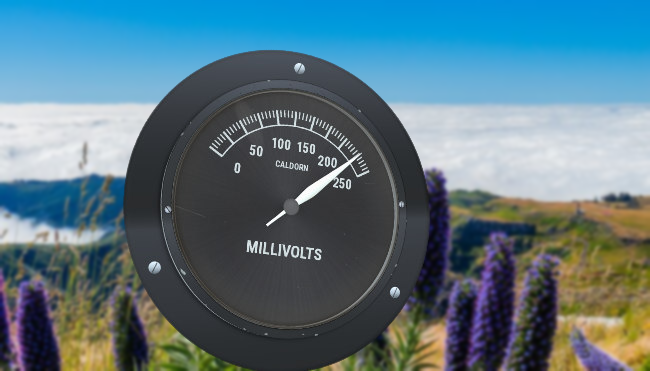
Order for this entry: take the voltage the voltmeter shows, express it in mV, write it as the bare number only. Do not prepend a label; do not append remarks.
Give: 225
